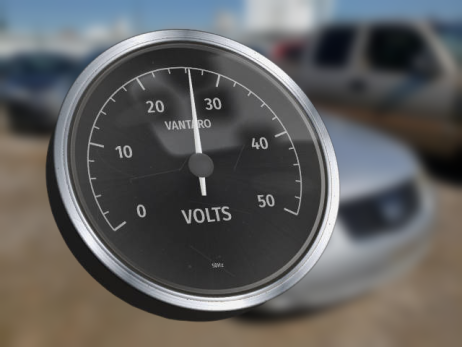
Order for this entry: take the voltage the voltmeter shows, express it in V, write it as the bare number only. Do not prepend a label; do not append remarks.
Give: 26
